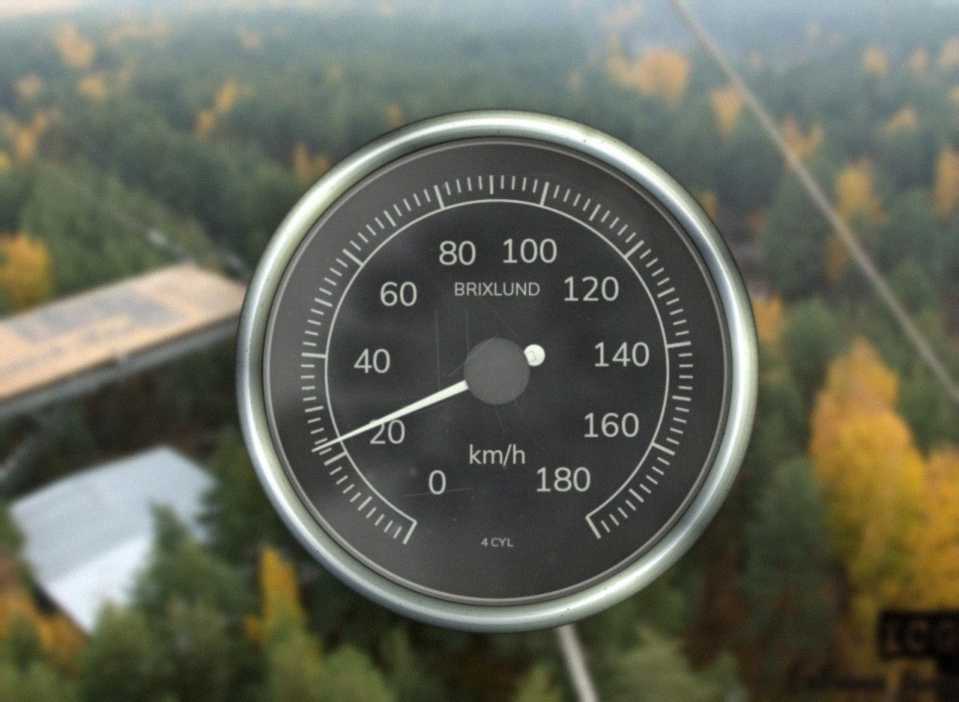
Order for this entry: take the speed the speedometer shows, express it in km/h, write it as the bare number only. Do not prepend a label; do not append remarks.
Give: 23
